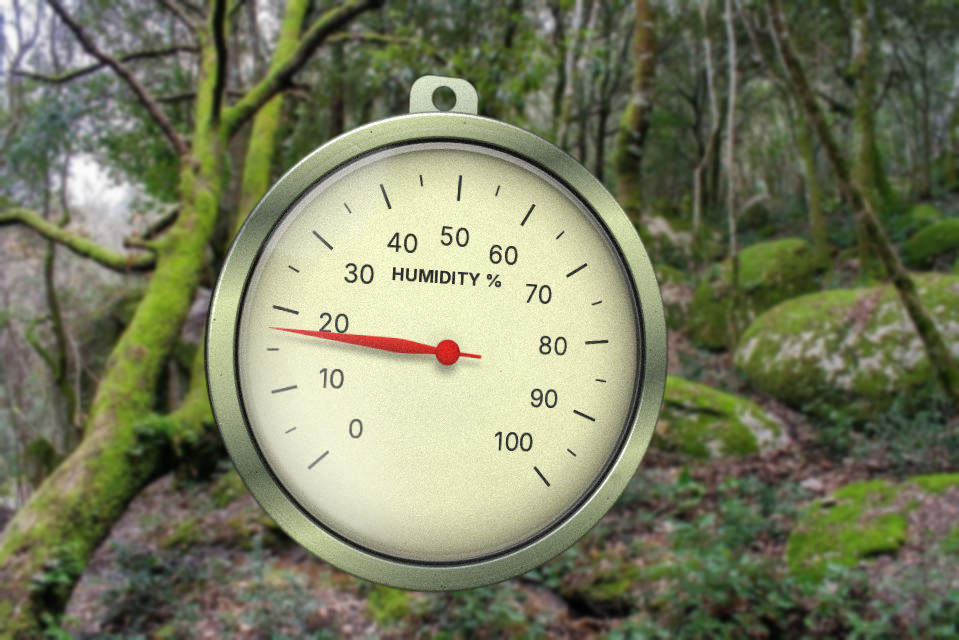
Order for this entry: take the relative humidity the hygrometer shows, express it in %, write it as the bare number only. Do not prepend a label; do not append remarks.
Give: 17.5
